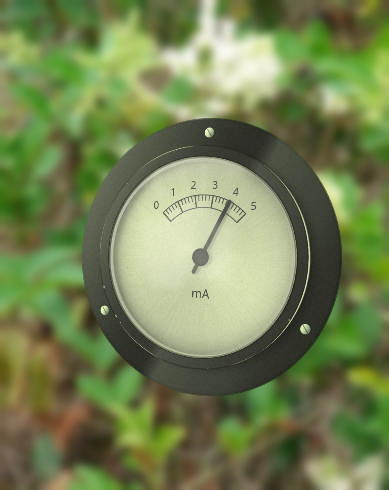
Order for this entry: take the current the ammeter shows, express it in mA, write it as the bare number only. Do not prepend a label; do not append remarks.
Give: 4
